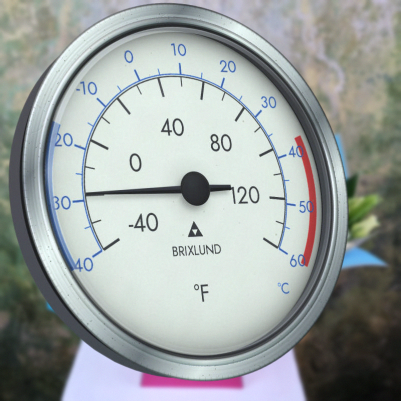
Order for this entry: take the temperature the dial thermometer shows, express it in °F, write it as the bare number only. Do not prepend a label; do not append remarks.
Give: -20
